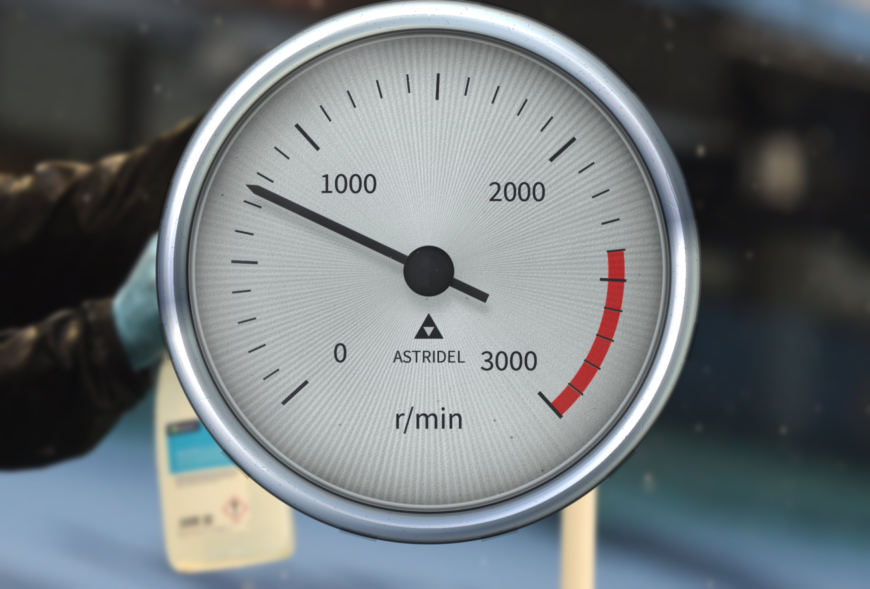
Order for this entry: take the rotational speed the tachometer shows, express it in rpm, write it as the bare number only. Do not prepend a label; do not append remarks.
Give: 750
